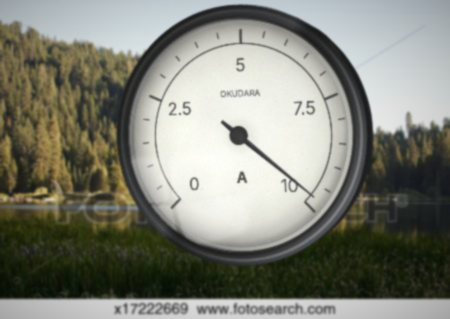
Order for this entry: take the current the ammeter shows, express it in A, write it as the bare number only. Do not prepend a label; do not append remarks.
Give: 9.75
